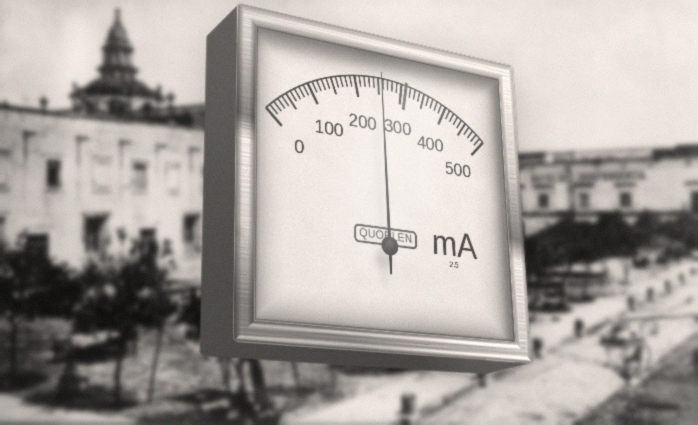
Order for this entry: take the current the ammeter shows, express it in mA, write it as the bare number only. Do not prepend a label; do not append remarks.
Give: 250
